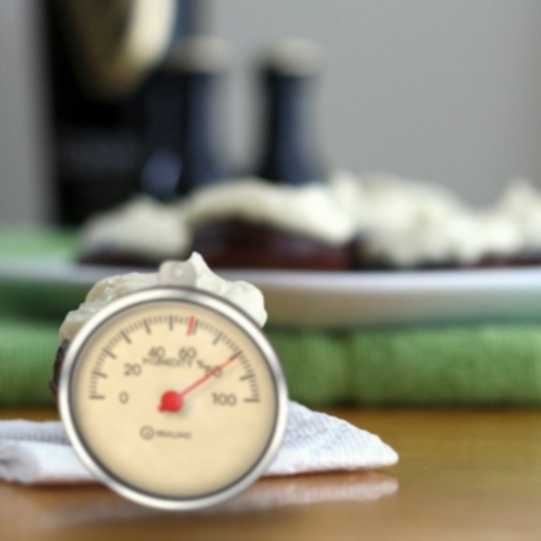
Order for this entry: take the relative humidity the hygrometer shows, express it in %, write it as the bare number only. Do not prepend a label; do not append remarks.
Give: 80
